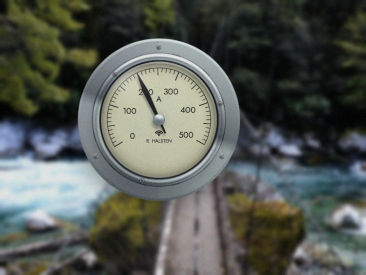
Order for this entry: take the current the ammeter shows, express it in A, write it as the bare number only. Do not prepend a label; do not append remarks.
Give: 200
